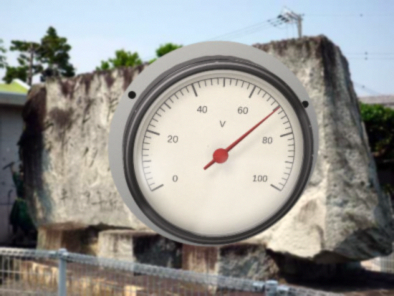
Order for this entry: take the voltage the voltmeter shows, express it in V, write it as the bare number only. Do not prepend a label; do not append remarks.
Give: 70
